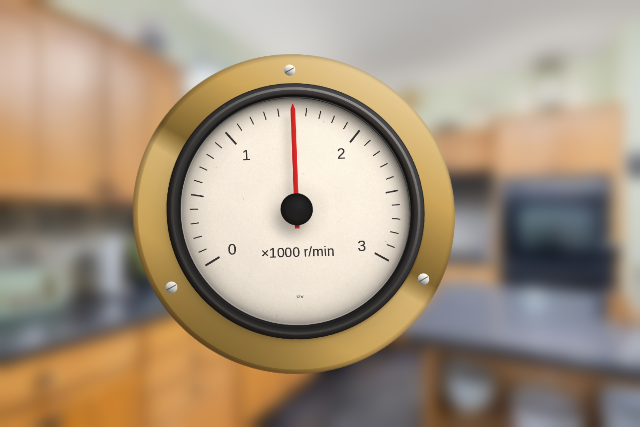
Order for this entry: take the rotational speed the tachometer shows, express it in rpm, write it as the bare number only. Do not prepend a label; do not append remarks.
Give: 1500
